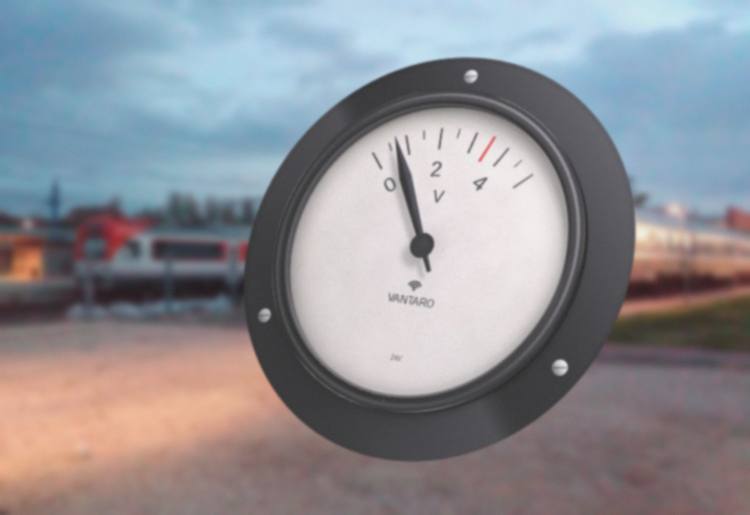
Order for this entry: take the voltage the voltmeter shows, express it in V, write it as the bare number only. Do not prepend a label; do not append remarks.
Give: 0.75
